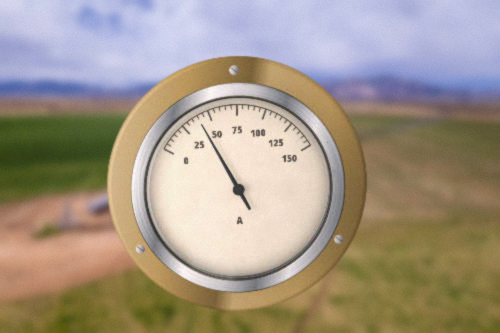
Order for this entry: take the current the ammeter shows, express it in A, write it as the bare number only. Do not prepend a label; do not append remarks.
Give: 40
